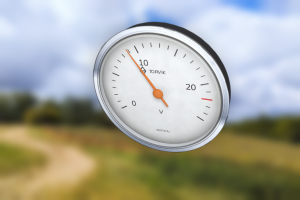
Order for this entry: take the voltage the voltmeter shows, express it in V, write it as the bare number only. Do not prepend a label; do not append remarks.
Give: 9
